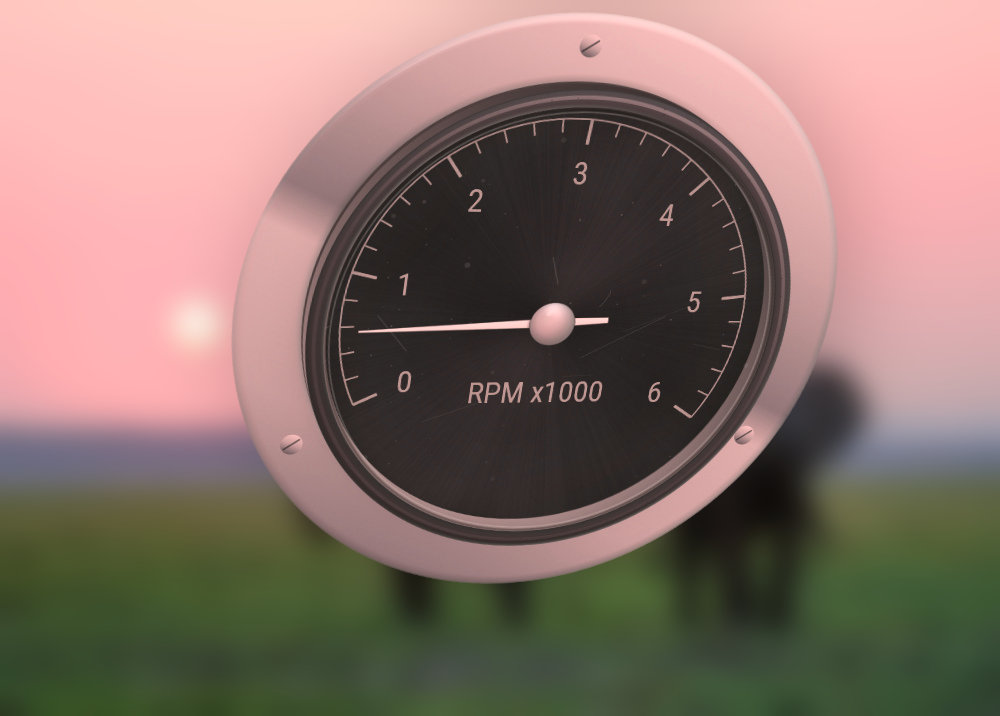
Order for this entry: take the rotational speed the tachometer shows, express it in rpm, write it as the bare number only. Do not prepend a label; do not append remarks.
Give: 600
